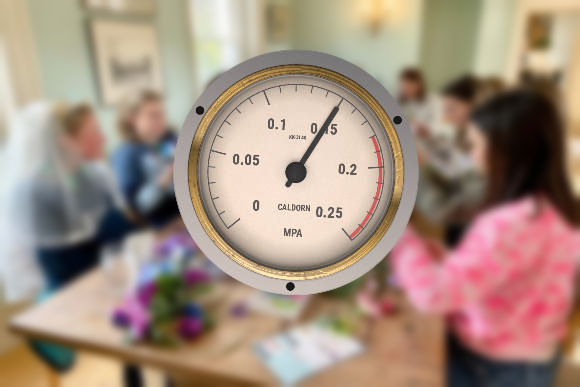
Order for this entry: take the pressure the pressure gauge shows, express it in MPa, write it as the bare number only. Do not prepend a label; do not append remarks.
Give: 0.15
